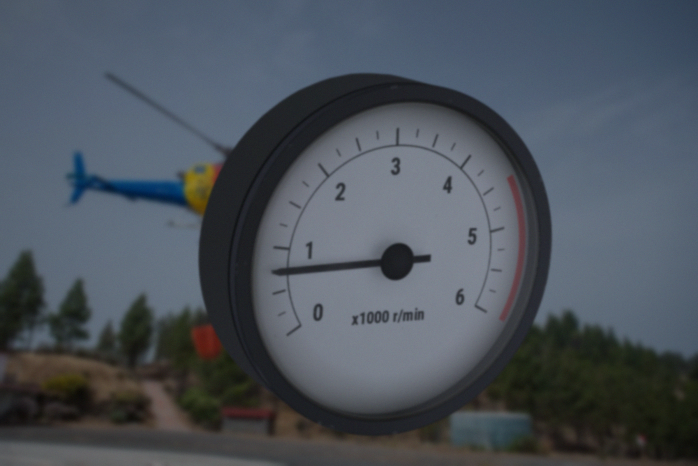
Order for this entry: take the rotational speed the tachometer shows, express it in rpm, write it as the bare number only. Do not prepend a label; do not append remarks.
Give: 750
